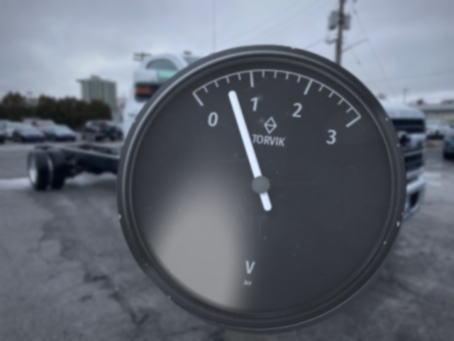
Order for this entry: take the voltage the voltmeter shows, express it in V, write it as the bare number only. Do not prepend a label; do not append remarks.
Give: 0.6
